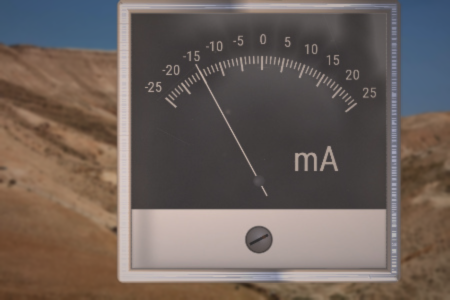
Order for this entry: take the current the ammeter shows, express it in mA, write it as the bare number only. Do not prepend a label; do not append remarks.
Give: -15
